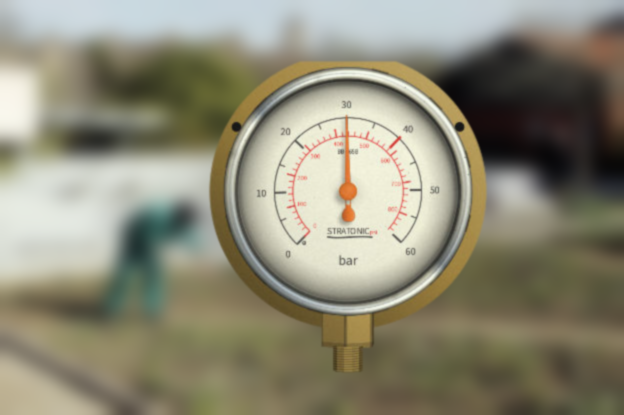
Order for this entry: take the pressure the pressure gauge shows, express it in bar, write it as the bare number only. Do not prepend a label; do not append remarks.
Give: 30
